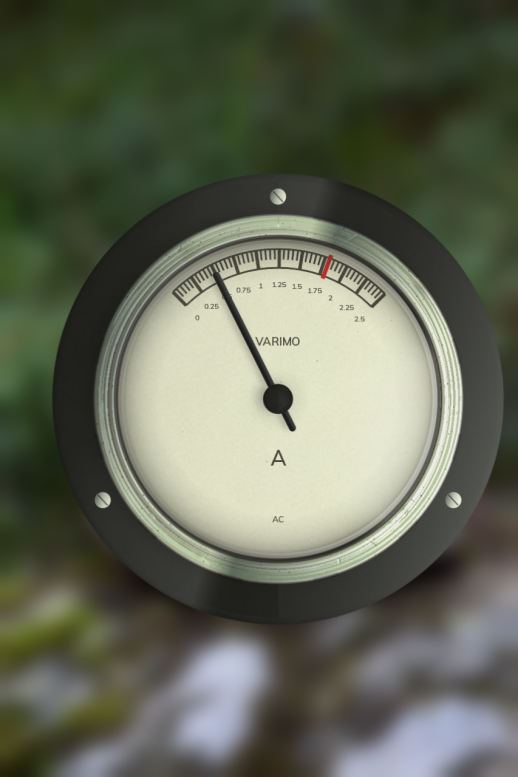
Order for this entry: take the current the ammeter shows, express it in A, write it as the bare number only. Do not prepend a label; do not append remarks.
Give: 0.5
